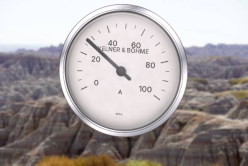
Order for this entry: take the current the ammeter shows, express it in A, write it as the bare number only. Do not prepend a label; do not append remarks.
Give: 27.5
